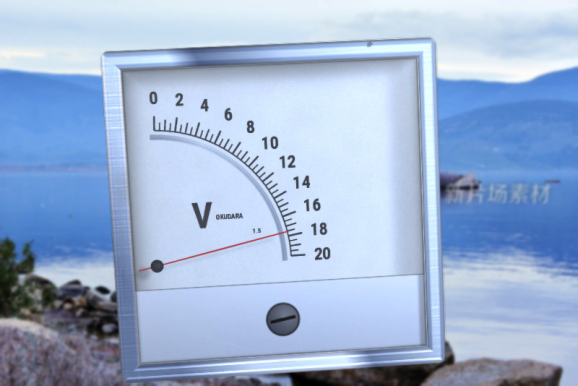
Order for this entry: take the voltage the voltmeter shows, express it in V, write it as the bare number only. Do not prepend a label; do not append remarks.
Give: 17.5
